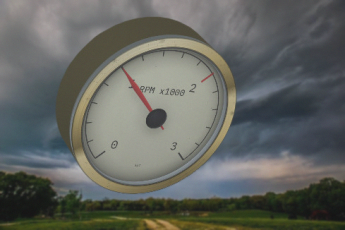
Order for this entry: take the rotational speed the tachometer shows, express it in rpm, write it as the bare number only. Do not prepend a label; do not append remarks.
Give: 1000
